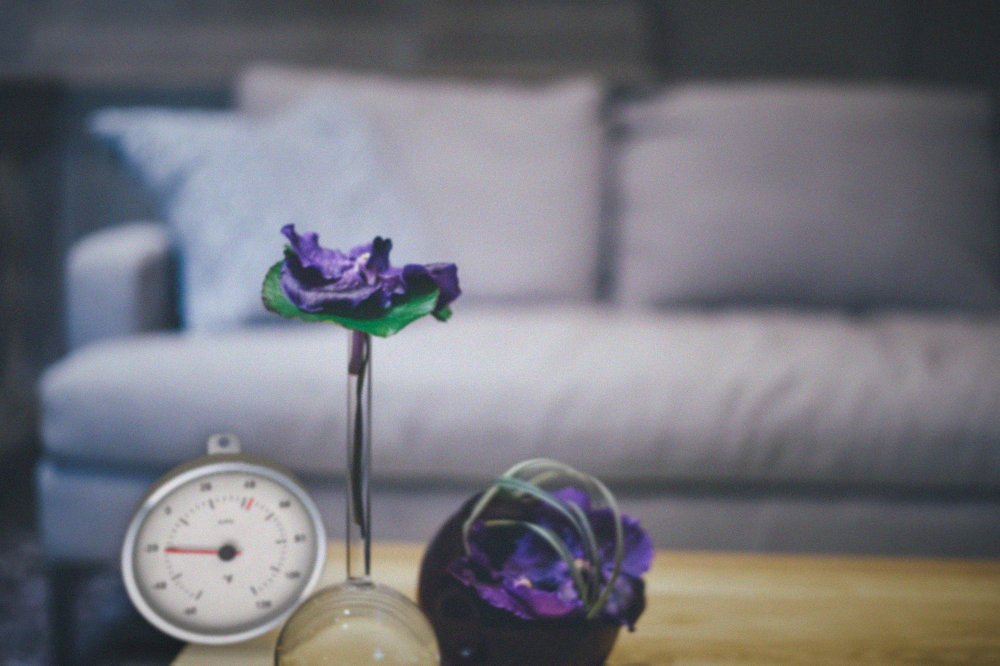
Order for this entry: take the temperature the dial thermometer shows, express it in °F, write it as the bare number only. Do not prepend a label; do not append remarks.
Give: -20
